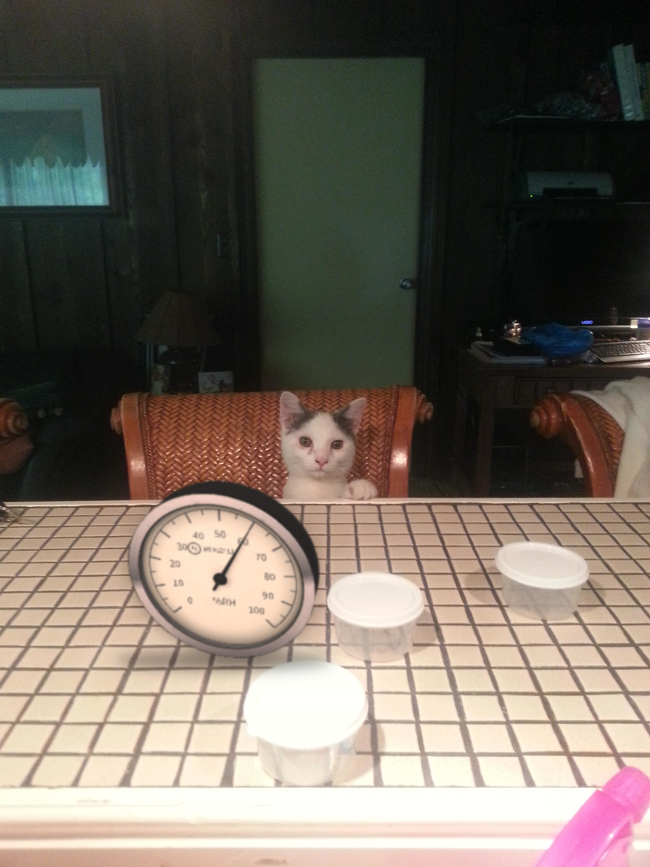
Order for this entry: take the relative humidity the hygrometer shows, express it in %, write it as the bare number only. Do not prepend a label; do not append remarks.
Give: 60
